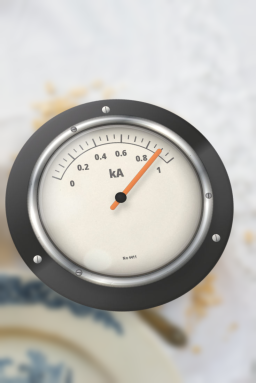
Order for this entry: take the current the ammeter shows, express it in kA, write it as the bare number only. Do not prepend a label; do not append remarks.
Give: 0.9
